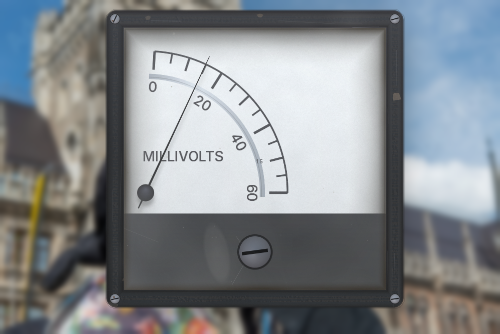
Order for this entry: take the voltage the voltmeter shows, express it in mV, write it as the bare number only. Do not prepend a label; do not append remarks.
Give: 15
